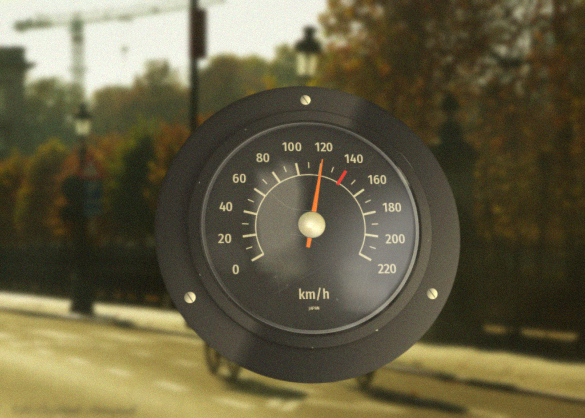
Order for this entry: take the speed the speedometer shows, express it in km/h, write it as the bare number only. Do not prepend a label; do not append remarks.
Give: 120
